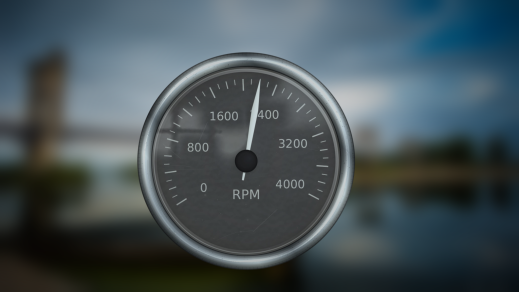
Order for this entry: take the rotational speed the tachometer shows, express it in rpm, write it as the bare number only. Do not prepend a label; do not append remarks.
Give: 2200
